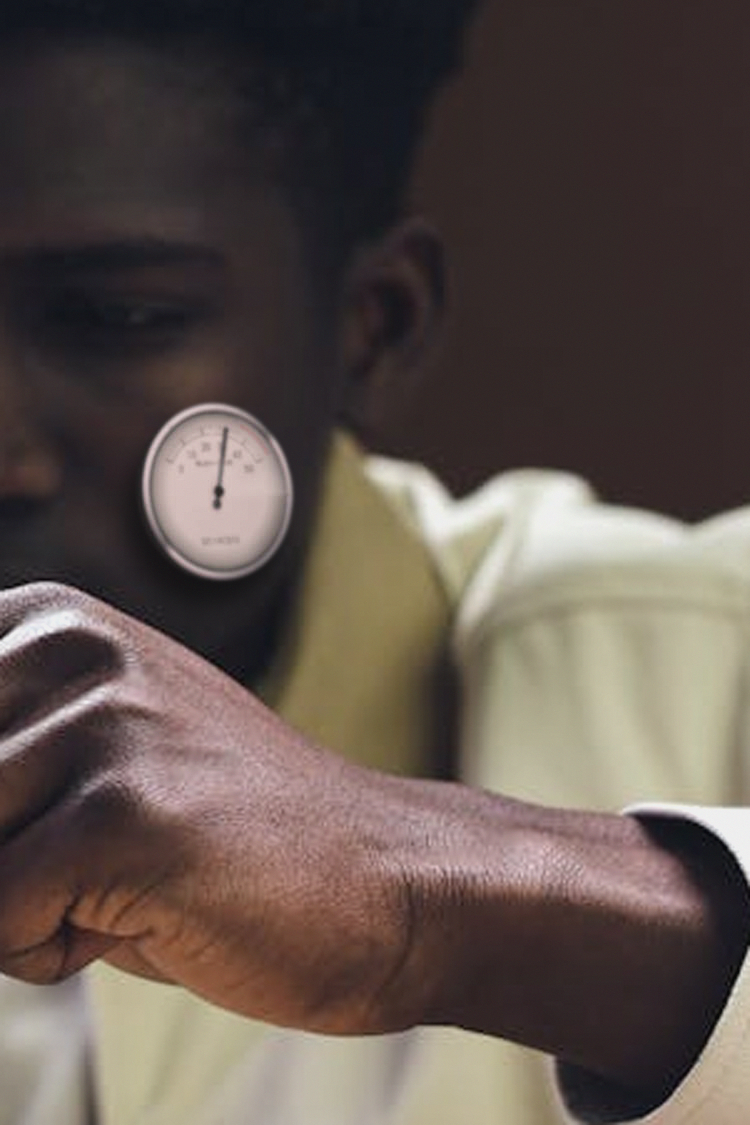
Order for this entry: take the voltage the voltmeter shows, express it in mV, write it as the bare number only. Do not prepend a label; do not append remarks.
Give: 30
